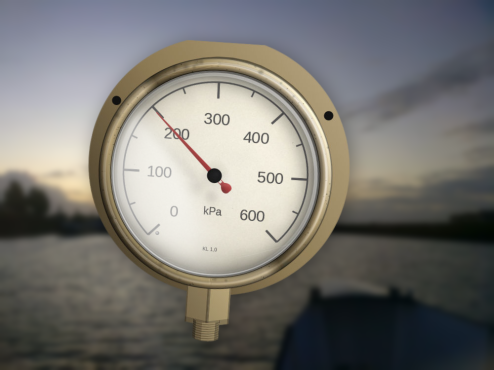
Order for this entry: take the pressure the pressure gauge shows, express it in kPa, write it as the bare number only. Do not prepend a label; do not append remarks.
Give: 200
